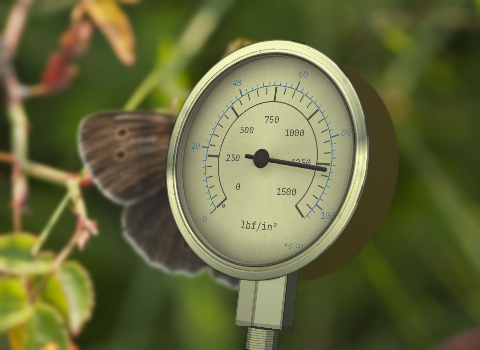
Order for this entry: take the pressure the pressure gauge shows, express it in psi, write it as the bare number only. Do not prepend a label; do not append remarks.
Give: 1275
